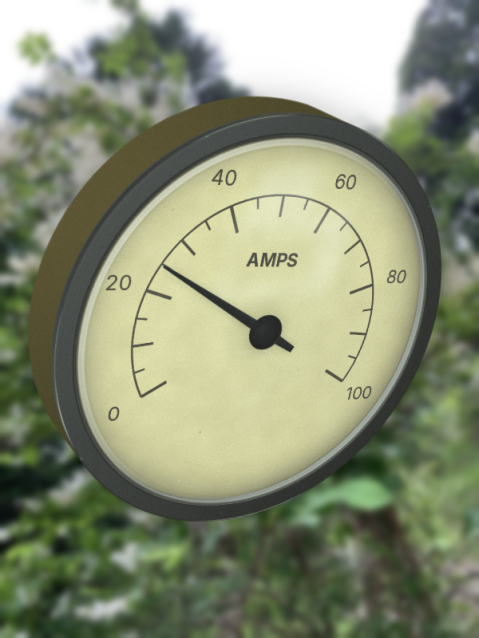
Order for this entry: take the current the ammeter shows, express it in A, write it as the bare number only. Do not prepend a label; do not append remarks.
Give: 25
